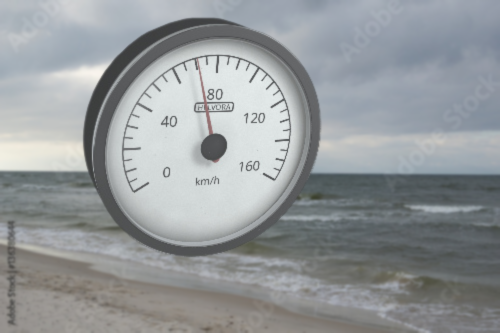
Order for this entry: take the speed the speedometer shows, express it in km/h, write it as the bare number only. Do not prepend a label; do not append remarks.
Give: 70
